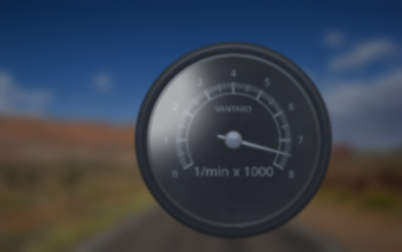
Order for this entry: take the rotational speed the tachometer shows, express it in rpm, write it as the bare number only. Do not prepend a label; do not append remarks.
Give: 7500
